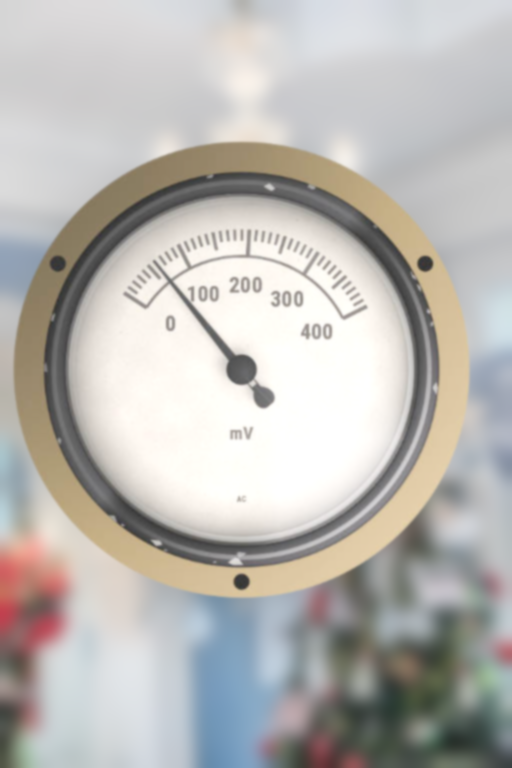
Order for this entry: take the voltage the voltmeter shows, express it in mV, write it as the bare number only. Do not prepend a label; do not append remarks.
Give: 60
